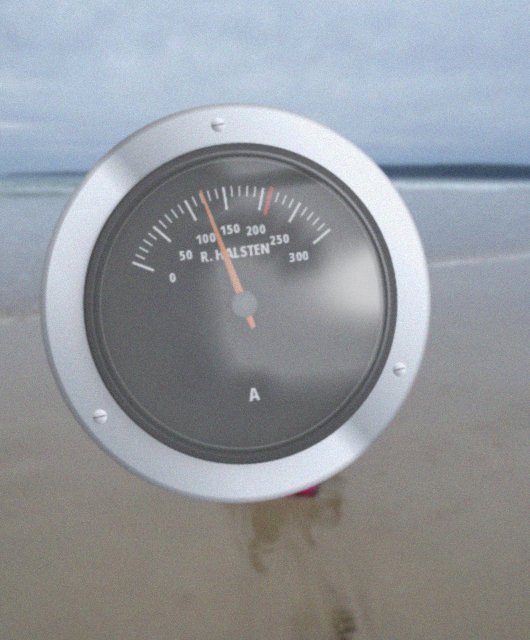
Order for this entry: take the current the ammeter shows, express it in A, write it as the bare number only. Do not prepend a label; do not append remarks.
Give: 120
